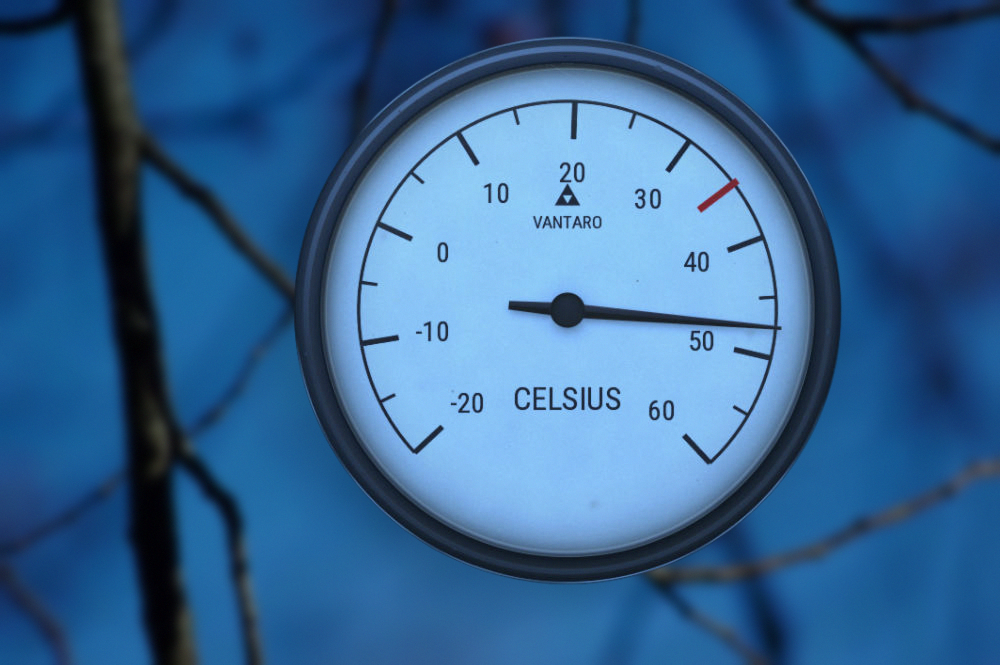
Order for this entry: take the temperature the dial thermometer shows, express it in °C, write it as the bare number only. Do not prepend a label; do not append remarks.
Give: 47.5
